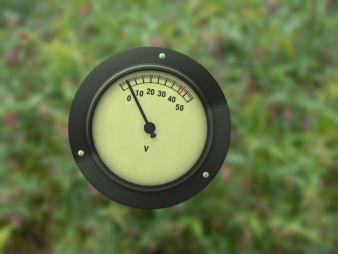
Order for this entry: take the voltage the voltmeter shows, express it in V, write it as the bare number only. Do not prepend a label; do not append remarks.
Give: 5
